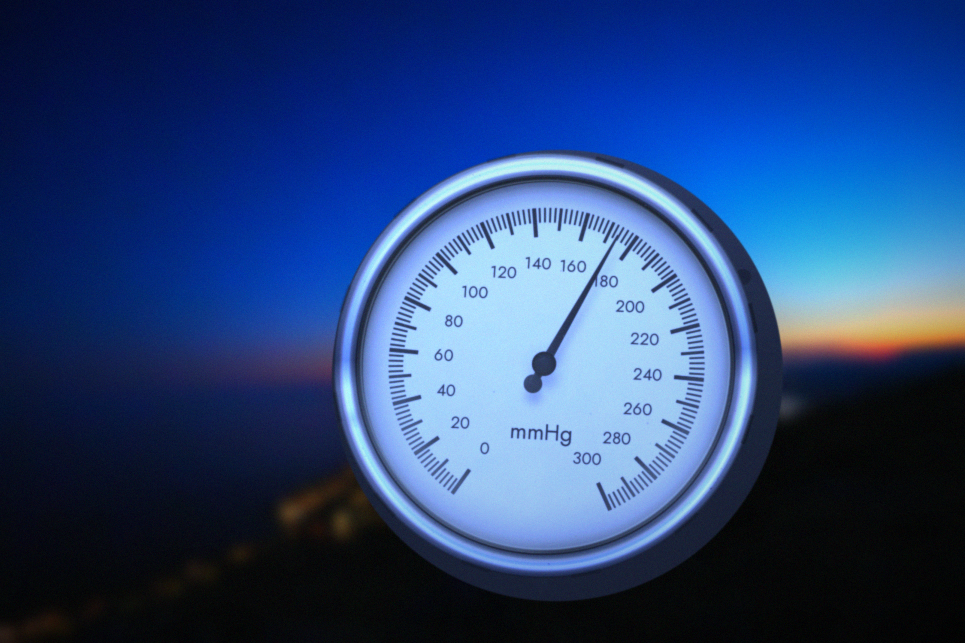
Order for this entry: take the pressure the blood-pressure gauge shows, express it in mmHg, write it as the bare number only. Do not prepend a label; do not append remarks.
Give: 174
